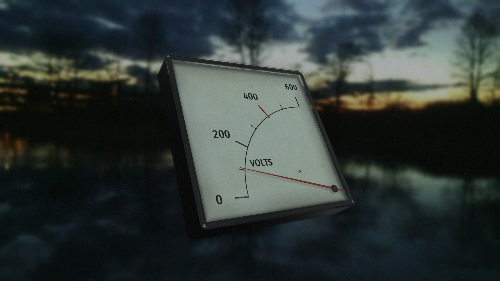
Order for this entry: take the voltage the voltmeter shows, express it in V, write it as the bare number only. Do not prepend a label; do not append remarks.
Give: 100
